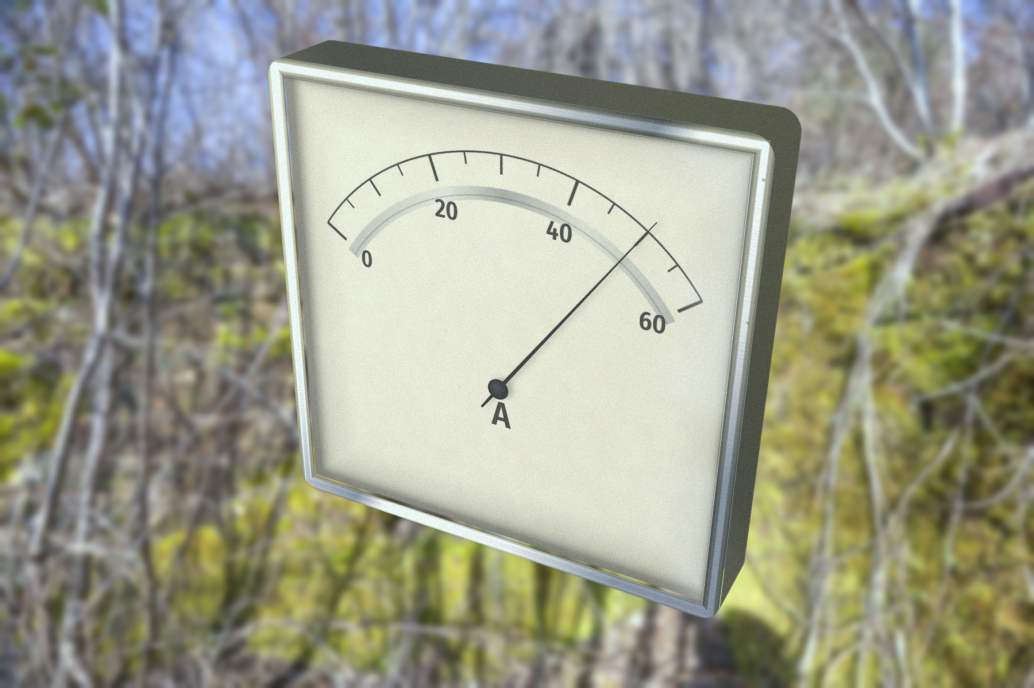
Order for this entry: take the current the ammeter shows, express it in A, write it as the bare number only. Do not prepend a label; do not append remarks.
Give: 50
